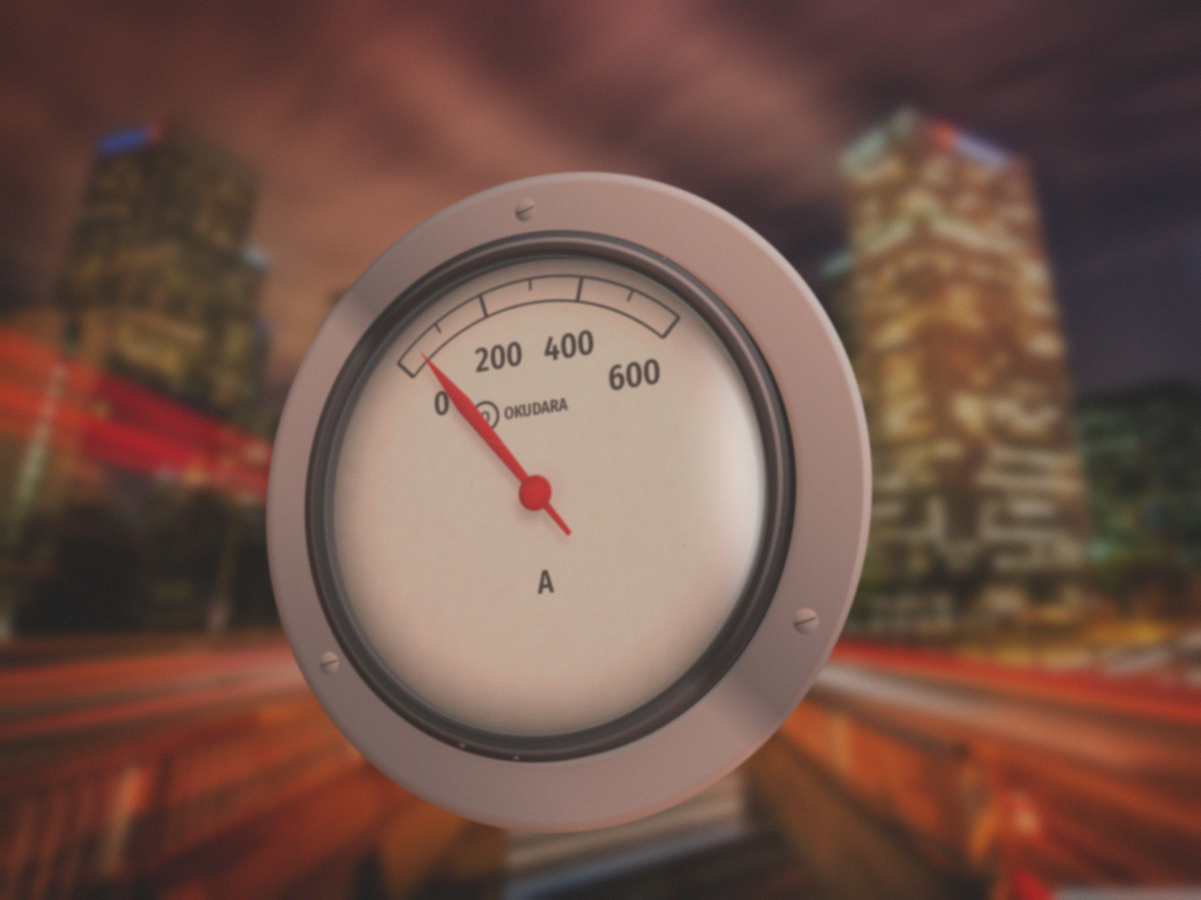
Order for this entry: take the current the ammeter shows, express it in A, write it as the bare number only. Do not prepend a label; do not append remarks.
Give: 50
